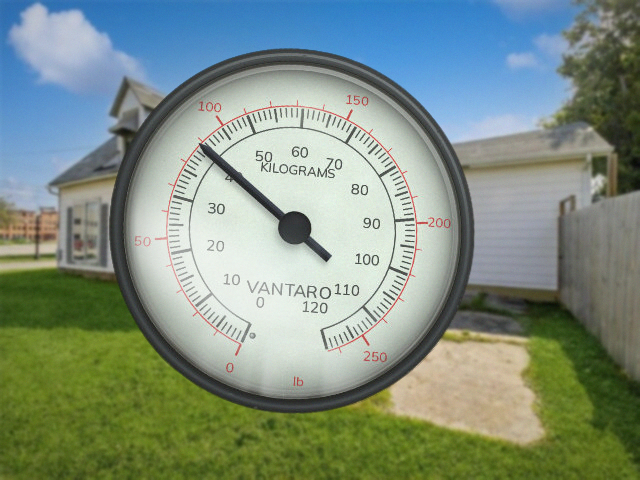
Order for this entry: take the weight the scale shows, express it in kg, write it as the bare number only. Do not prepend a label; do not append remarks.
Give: 40
